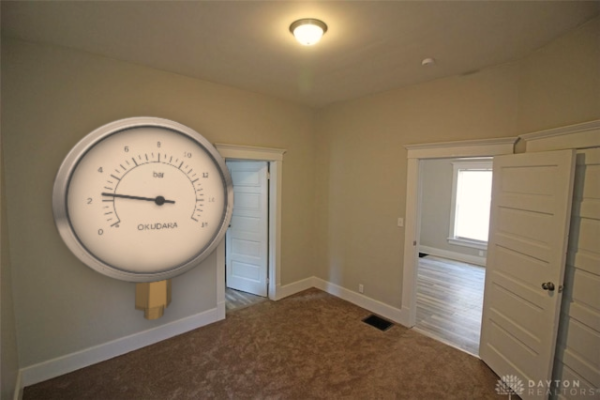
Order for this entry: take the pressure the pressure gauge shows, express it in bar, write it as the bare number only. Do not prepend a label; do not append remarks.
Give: 2.5
